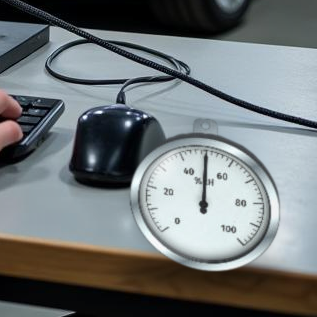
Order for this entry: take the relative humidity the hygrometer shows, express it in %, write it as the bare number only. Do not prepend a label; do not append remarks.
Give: 50
